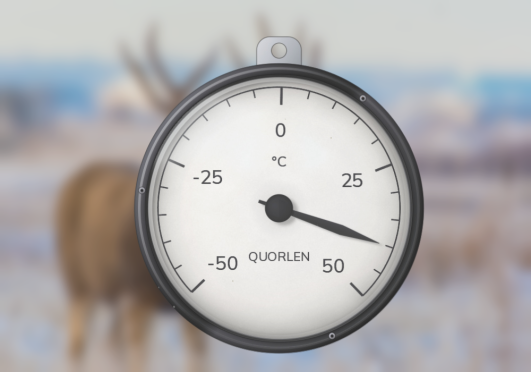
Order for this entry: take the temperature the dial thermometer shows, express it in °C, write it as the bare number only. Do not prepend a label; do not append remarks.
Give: 40
